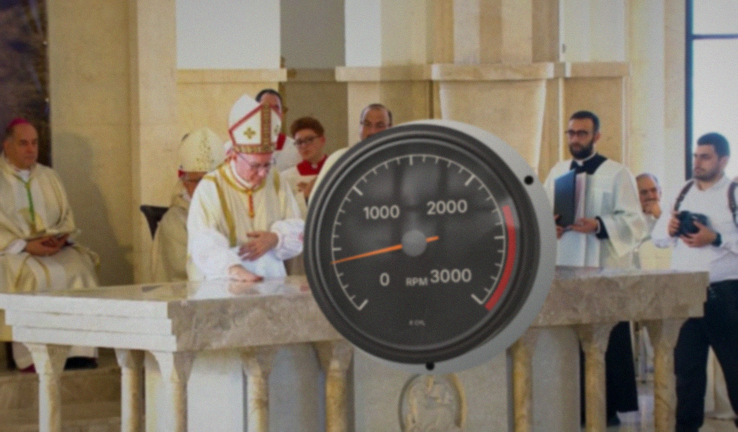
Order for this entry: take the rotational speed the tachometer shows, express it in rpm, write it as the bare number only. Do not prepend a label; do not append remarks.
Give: 400
